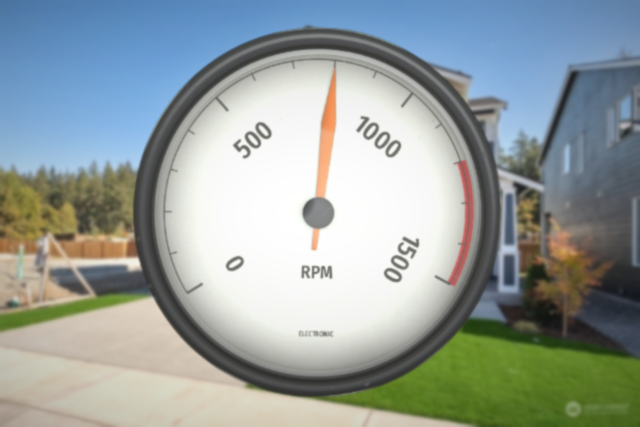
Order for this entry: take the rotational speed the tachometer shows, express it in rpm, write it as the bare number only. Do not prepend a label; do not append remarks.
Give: 800
